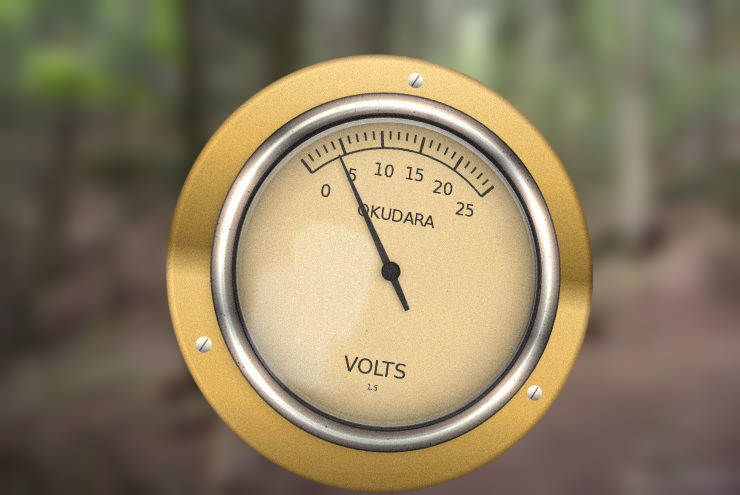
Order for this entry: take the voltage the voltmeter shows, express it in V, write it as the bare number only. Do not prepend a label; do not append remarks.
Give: 4
